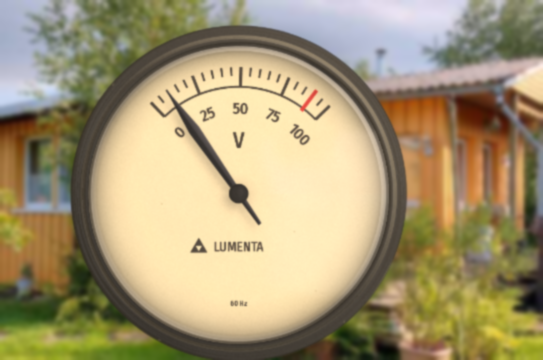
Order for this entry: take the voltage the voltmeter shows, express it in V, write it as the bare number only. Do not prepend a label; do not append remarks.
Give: 10
